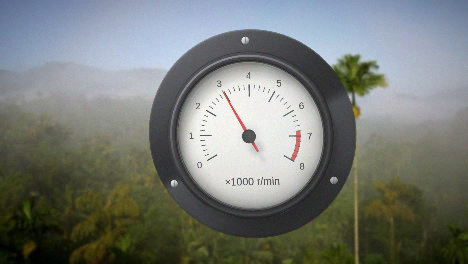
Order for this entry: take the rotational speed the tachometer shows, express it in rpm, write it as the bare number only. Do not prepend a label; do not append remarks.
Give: 3000
